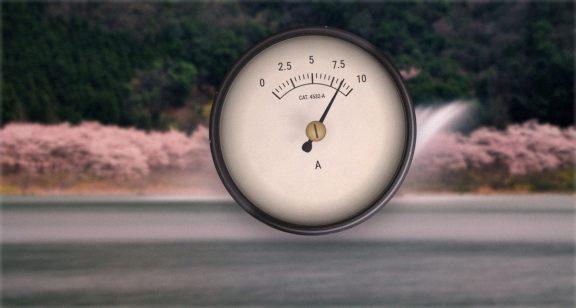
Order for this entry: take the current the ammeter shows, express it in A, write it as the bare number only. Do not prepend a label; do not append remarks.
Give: 8.5
